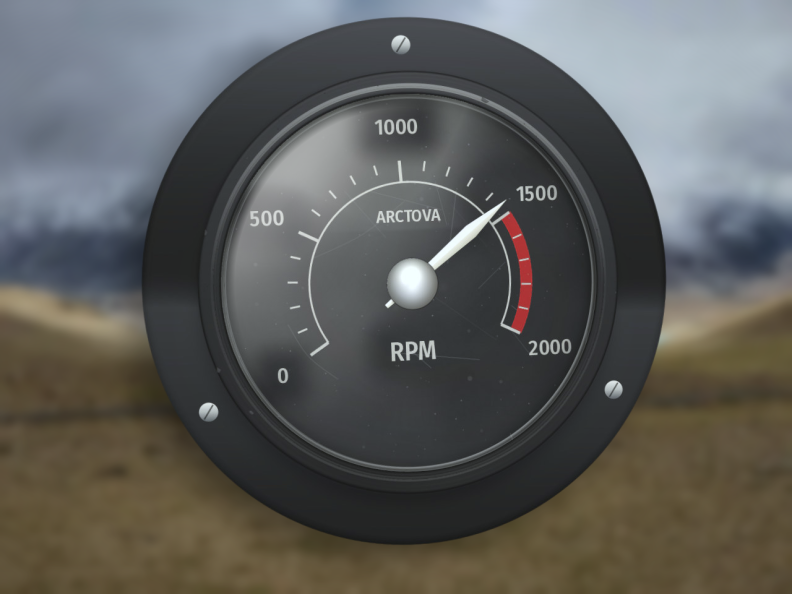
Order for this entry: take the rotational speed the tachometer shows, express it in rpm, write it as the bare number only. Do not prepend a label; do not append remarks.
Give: 1450
